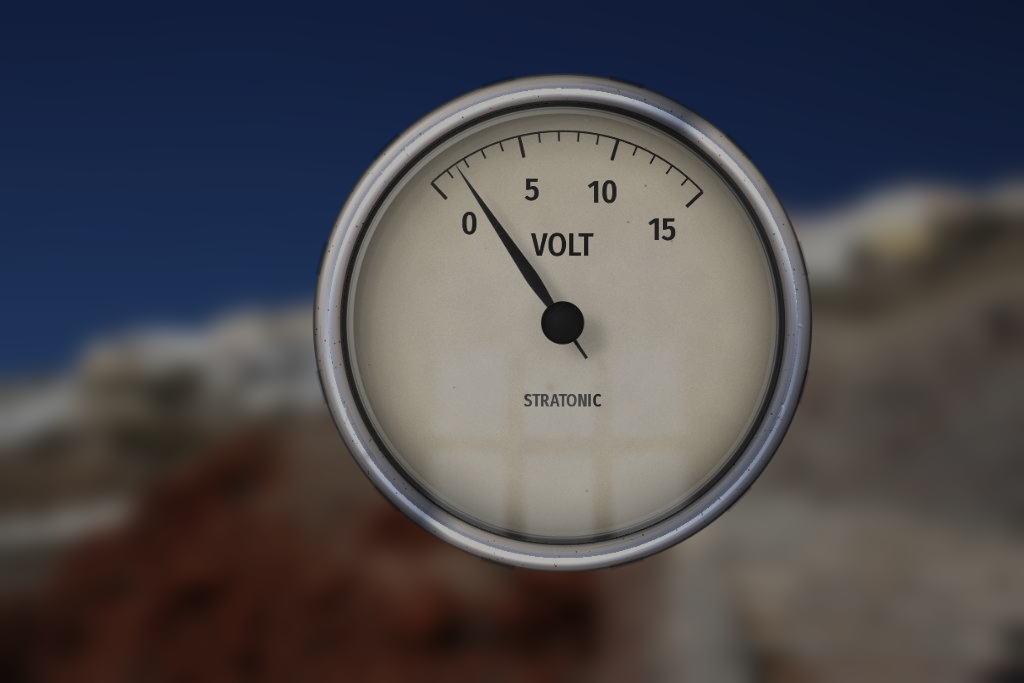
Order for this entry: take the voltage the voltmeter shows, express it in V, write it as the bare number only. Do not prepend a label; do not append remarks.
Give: 1.5
